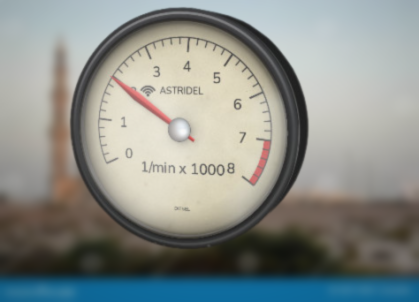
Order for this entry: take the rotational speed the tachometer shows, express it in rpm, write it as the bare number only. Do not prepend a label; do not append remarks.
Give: 2000
